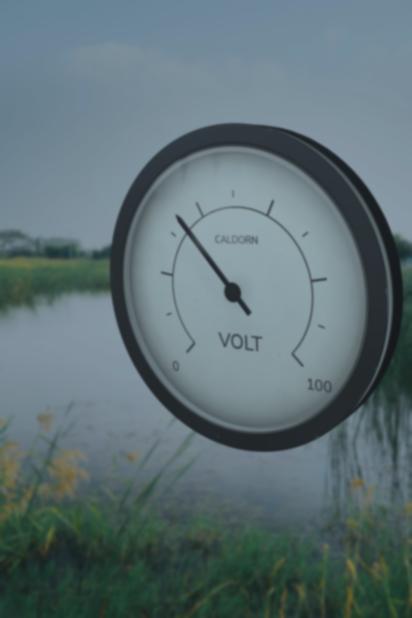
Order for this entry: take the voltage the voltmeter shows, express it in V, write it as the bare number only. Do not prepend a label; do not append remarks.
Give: 35
